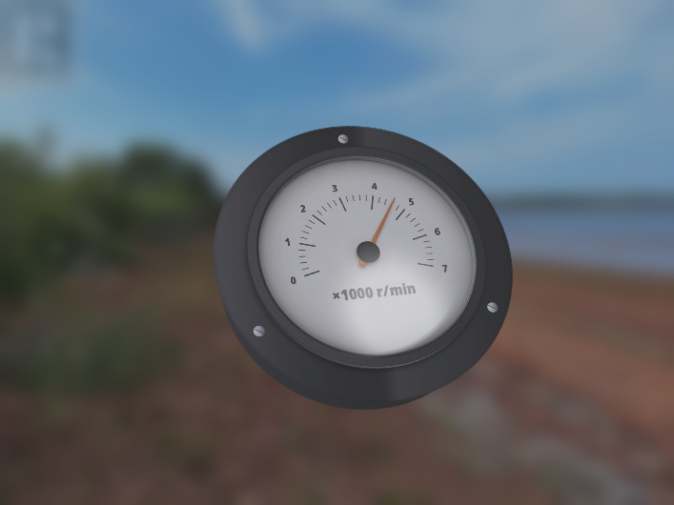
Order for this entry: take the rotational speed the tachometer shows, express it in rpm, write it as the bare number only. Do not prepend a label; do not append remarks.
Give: 4600
